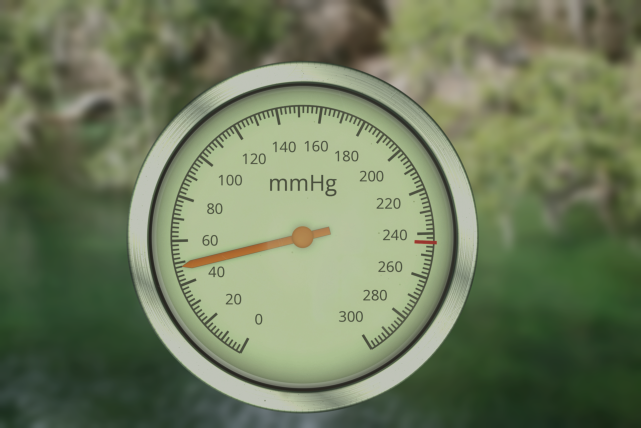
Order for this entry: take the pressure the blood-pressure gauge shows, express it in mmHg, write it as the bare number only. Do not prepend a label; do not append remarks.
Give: 48
